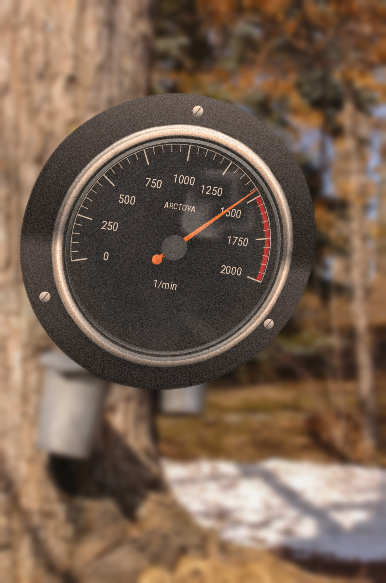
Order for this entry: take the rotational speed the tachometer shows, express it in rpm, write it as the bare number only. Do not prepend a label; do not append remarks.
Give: 1450
